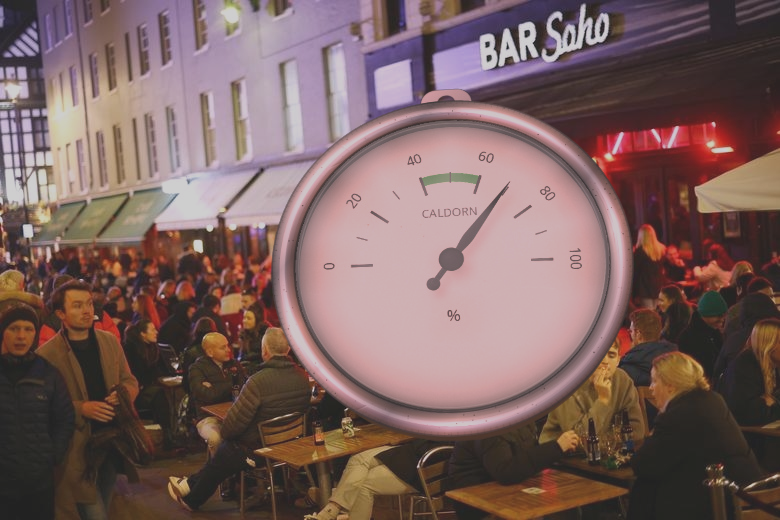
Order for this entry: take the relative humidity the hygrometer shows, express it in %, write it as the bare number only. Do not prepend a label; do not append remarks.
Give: 70
